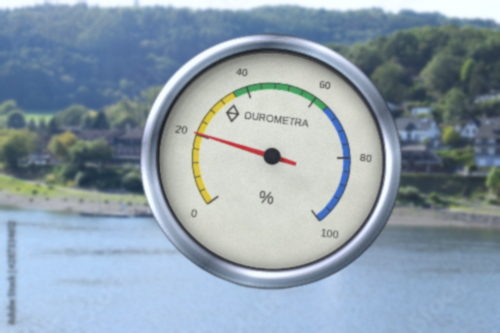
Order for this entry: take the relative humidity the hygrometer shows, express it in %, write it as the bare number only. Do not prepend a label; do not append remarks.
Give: 20
